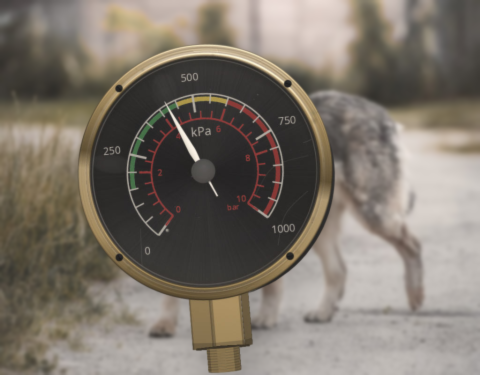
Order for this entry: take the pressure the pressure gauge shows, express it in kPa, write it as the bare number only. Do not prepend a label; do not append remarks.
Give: 425
